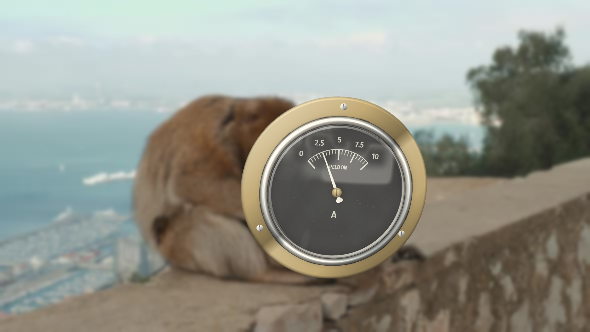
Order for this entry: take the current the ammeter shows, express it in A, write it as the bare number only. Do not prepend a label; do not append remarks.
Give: 2.5
